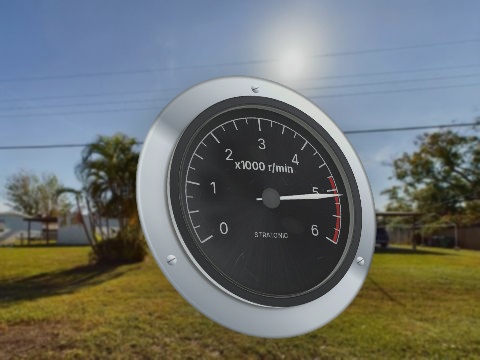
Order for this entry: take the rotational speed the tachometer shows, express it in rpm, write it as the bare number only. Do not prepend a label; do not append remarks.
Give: 5125
